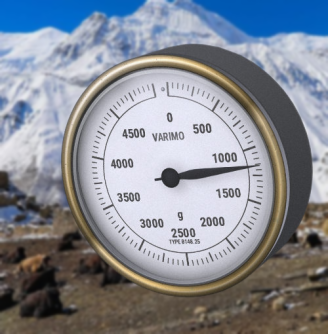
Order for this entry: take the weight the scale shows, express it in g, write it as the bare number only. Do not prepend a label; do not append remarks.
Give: 1150
